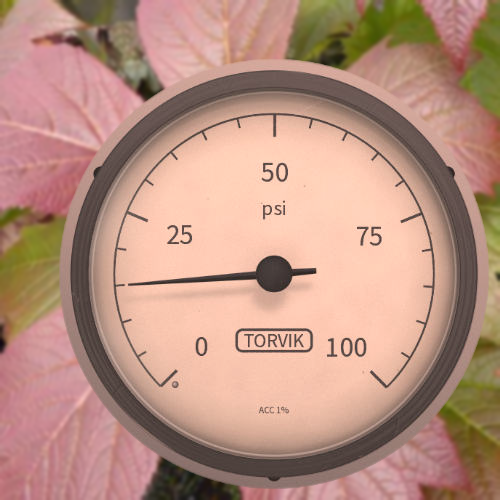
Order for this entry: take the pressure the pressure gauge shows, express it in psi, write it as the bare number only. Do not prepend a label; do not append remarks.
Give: 15
